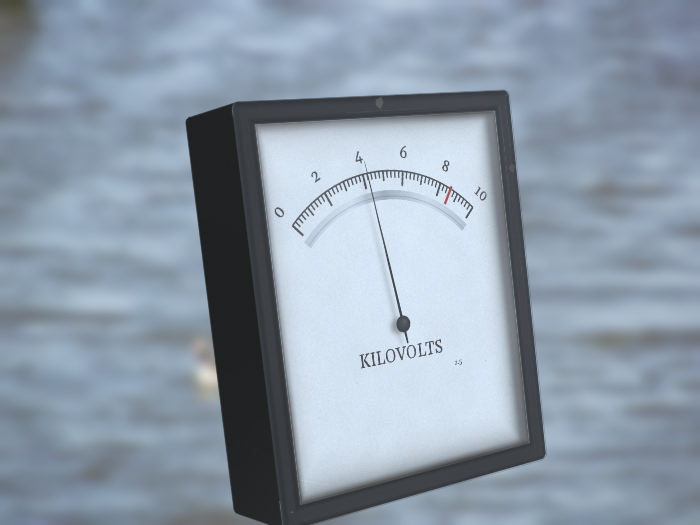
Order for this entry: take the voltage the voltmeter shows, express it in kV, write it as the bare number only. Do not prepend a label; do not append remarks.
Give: 4
